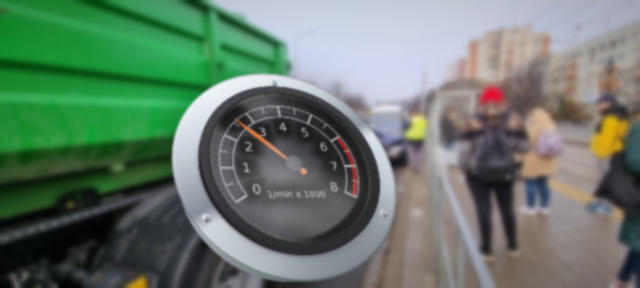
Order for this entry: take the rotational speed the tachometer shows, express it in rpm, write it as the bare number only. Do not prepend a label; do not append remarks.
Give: 2500
